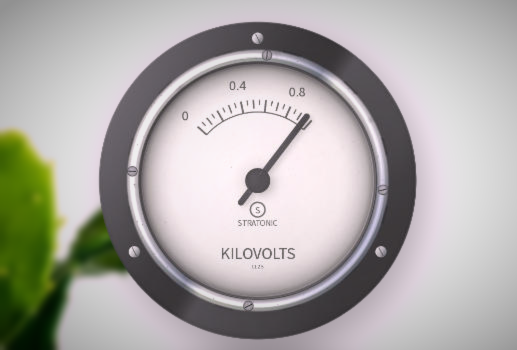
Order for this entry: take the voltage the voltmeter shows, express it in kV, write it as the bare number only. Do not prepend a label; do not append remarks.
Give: 0.95
